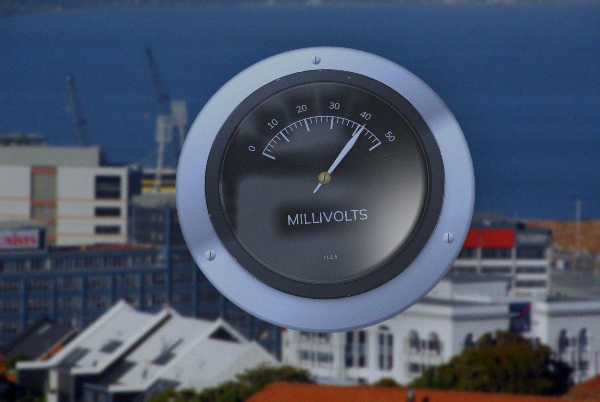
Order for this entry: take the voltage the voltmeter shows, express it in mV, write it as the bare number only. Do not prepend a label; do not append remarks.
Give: 42
